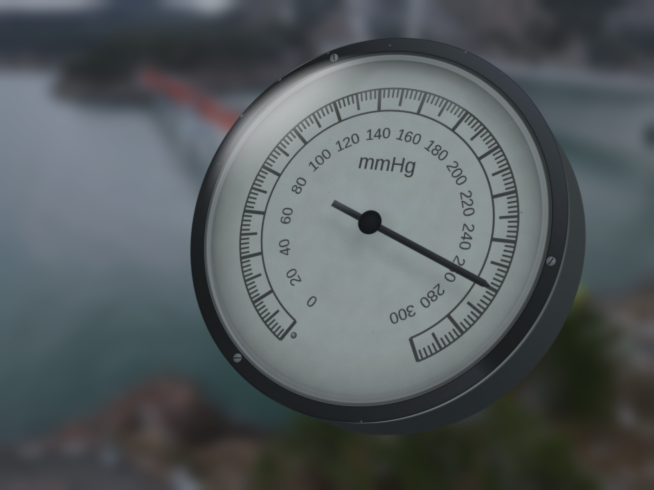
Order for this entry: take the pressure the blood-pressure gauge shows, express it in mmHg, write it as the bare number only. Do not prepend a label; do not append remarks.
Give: 260
